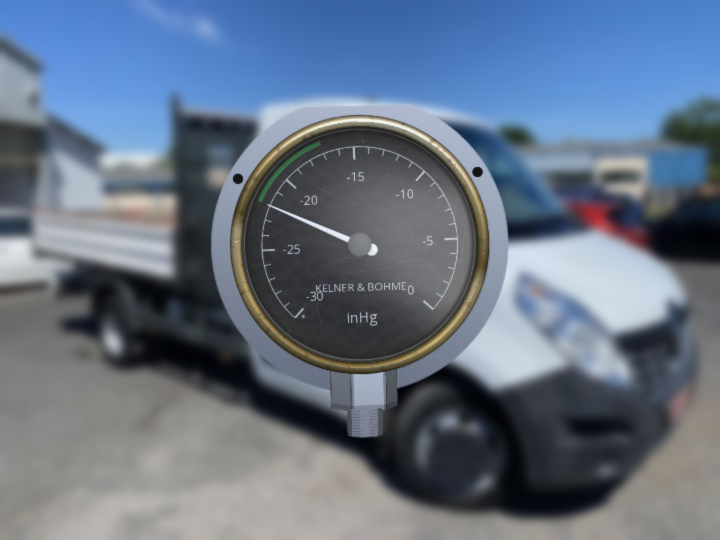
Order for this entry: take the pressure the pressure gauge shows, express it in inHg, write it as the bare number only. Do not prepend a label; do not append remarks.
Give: -22
